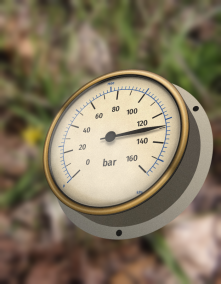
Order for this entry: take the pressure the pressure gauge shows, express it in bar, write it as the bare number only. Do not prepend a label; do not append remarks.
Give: 130
